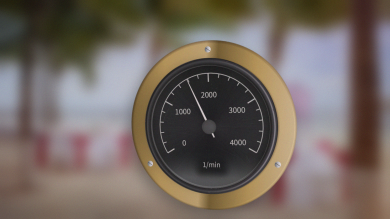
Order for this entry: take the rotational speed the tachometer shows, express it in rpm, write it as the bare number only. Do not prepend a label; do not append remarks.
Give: 1600
